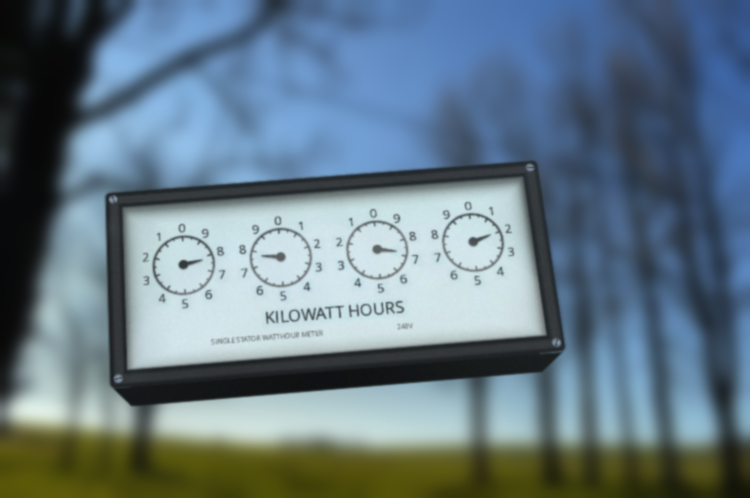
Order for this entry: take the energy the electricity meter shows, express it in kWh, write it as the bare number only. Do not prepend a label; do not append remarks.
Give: 7772
